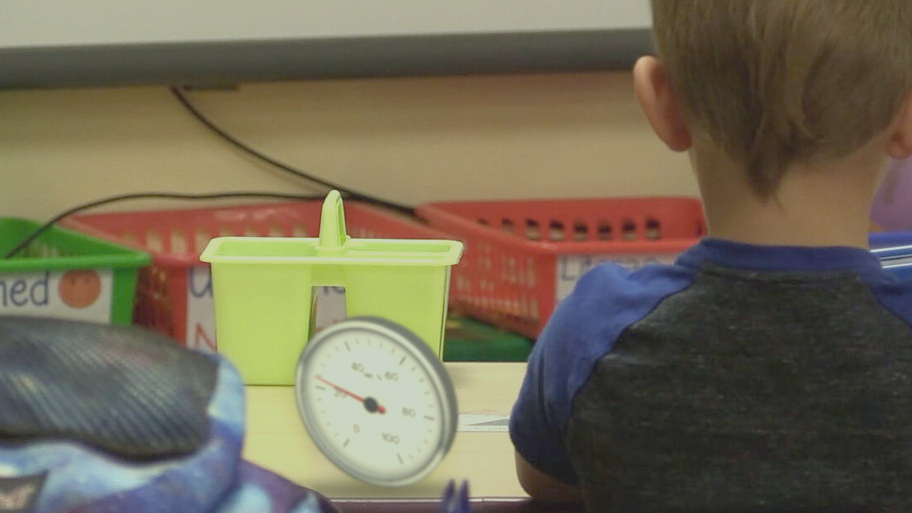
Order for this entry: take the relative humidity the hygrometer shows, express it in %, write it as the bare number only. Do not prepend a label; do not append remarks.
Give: 24
